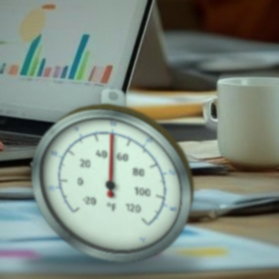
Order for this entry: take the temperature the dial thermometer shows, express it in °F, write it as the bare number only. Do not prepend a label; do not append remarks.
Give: 50
